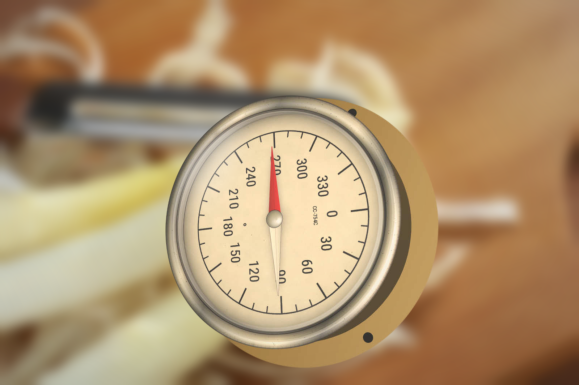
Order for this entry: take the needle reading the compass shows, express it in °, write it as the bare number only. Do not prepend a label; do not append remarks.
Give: 270
